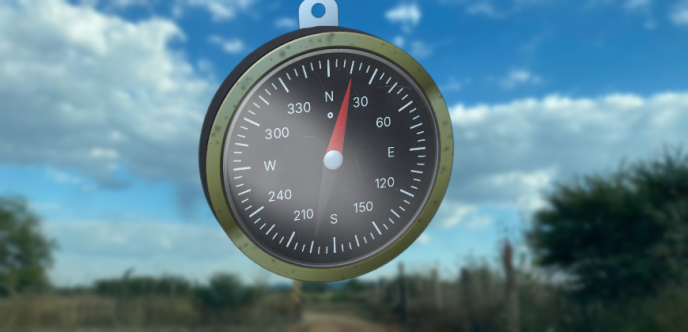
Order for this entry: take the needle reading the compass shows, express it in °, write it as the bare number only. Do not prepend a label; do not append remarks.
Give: 15
